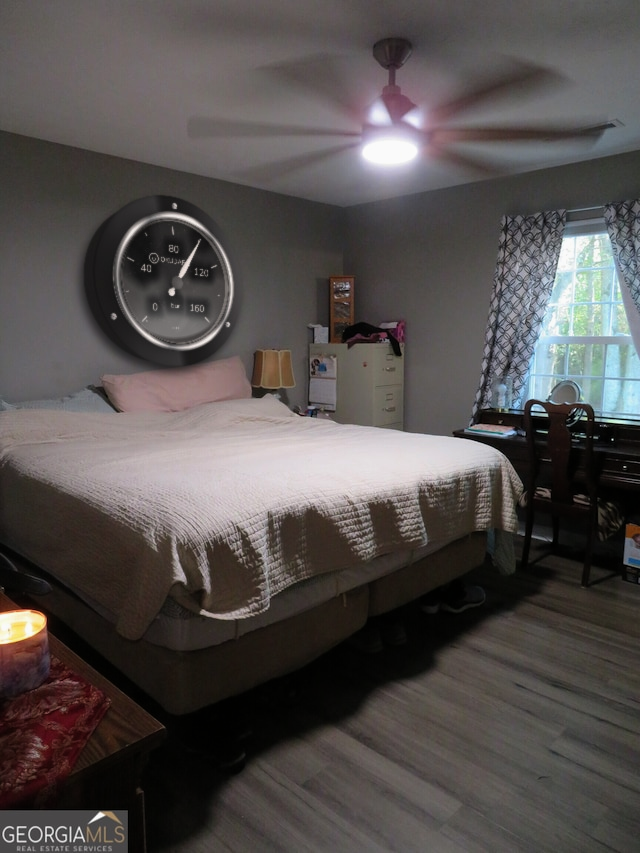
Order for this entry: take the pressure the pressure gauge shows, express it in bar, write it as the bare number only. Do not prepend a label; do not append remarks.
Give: 100
